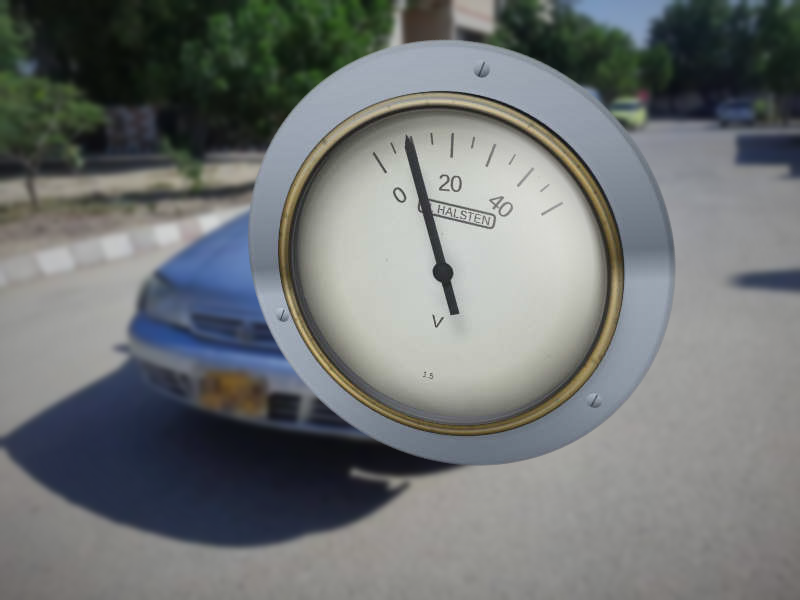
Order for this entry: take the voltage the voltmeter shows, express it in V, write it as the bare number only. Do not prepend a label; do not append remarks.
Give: 10
